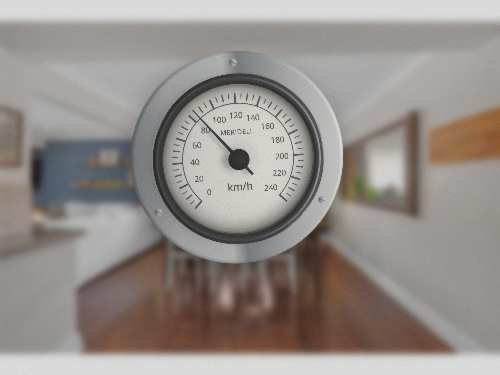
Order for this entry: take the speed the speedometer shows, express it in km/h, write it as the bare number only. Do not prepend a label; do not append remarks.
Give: 85
